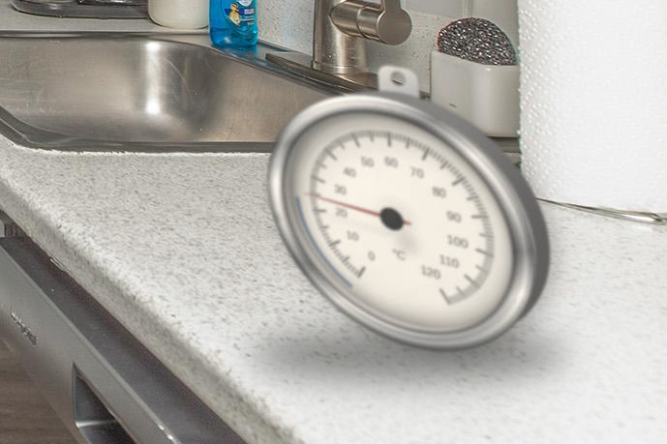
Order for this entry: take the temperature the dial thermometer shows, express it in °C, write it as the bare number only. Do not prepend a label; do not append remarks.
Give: 25
